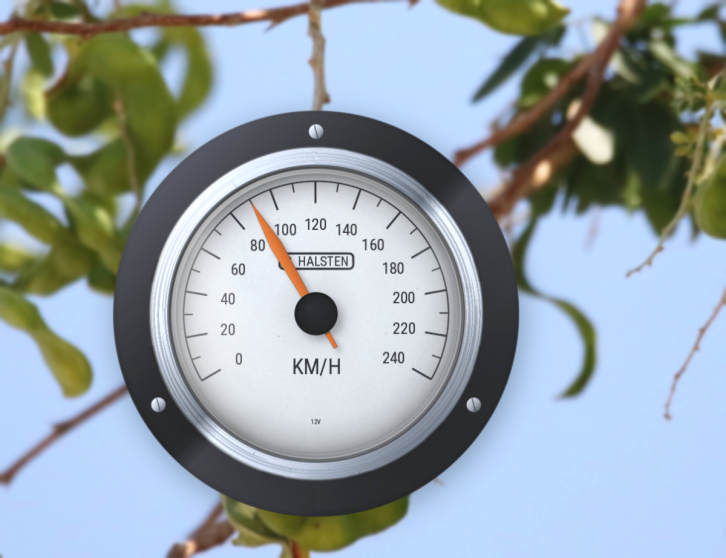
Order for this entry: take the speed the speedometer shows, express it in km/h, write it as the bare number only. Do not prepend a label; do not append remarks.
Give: 90
